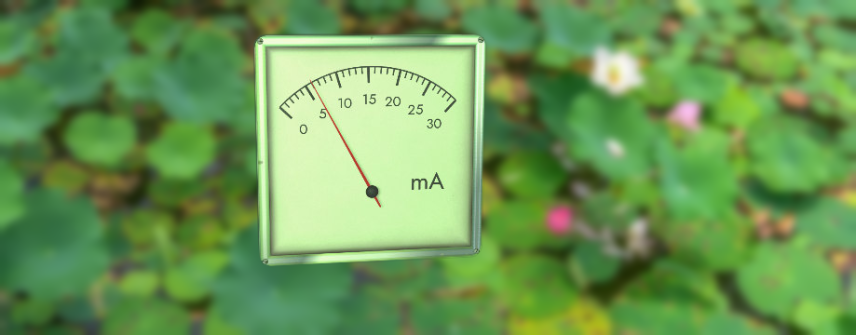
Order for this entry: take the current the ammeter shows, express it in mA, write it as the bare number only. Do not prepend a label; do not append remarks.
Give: 6
